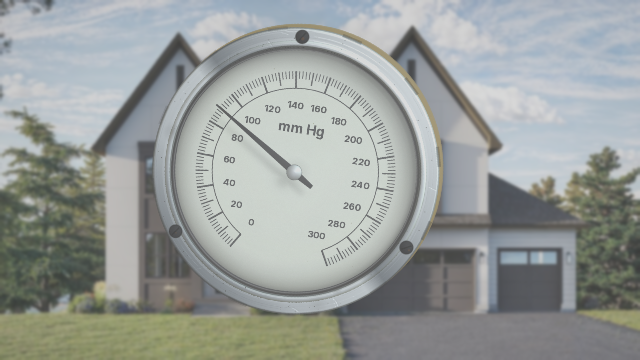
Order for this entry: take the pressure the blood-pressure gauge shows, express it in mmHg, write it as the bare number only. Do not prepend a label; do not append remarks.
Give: 90
